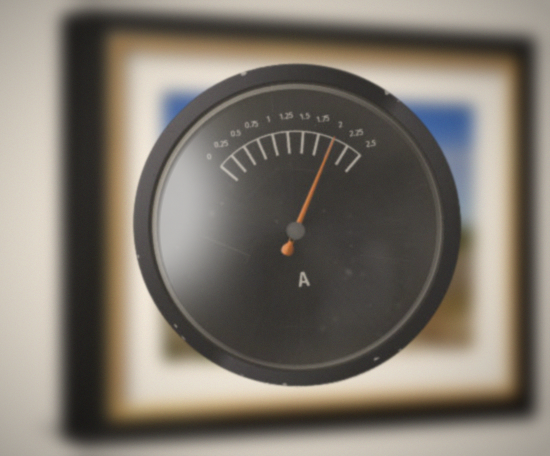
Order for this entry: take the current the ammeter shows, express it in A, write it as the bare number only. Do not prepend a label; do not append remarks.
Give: 2
